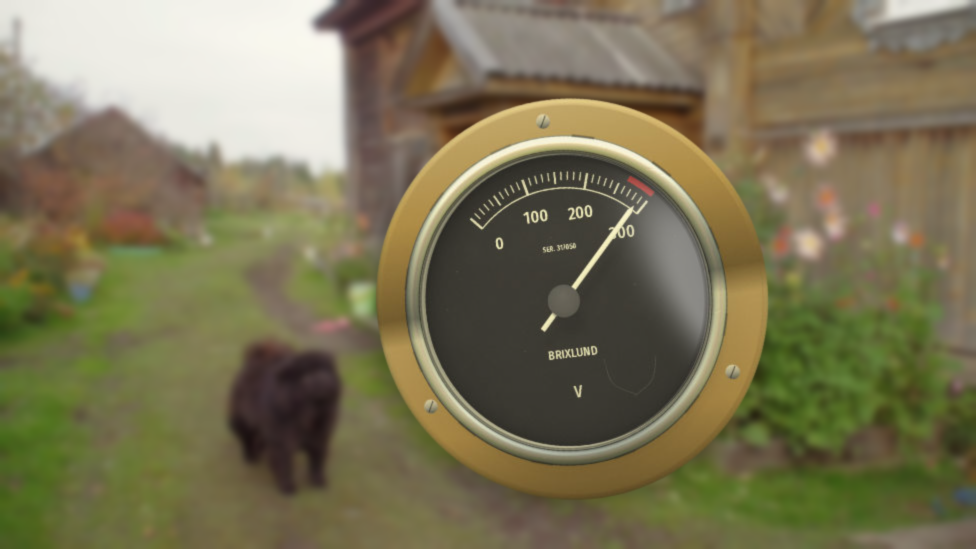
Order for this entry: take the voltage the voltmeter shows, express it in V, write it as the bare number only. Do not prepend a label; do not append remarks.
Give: 290
